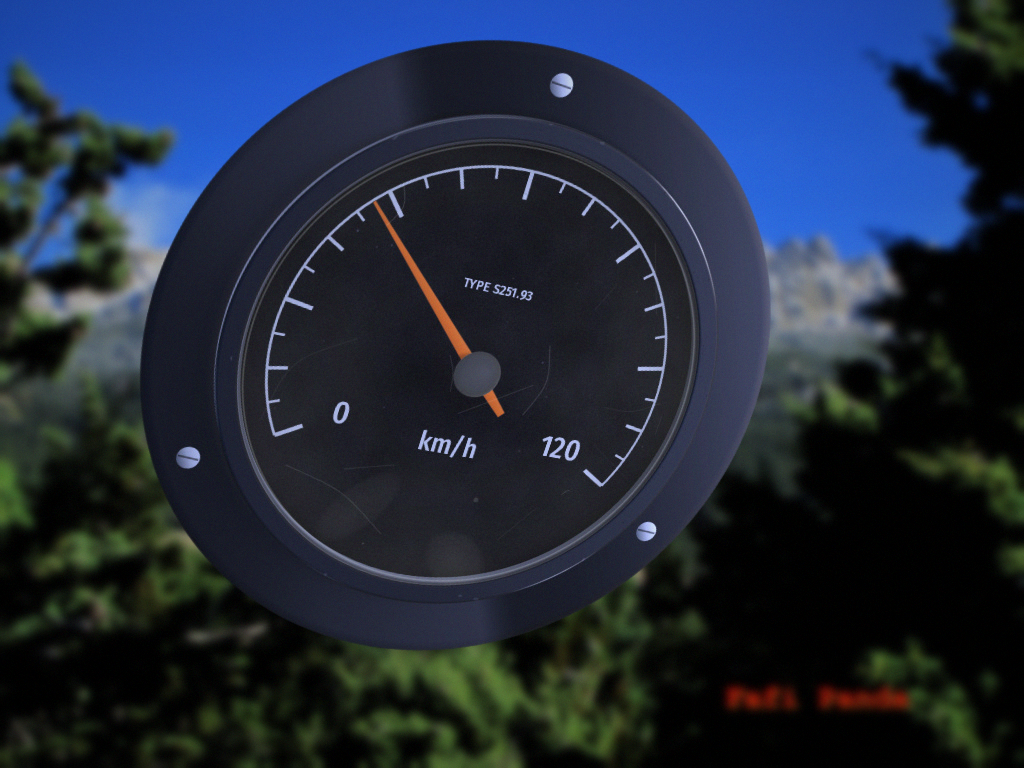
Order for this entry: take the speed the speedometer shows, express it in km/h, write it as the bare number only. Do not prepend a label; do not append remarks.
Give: 37.5
